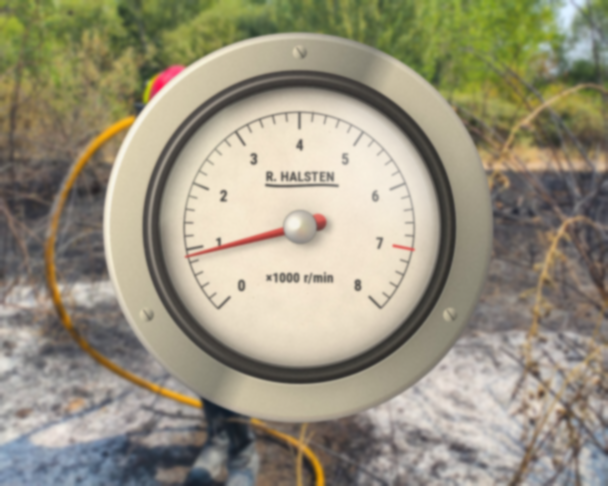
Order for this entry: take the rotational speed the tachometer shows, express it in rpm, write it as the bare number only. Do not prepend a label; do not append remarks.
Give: 900
